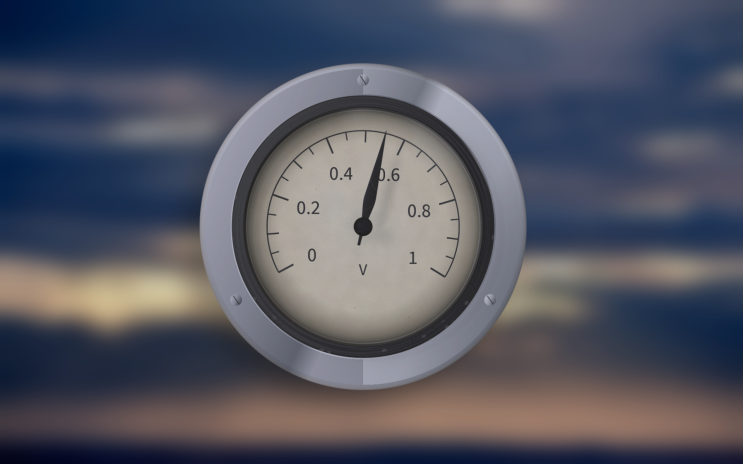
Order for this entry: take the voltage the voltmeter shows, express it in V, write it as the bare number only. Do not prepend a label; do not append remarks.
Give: 0.55
